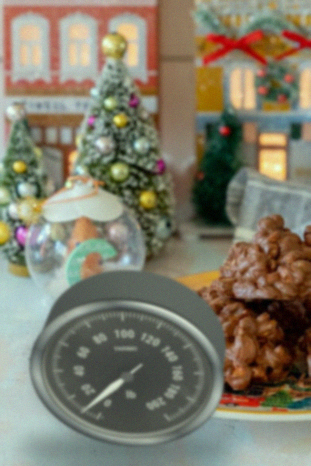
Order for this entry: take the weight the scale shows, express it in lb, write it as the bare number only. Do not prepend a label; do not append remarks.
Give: 10
